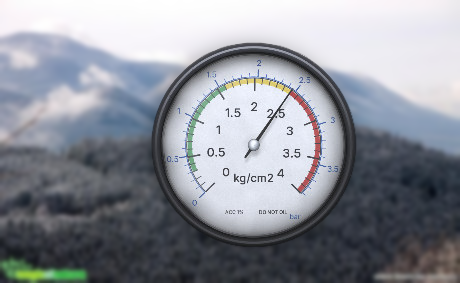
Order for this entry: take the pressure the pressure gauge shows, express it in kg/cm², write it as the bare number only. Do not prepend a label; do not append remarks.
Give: 2.5
